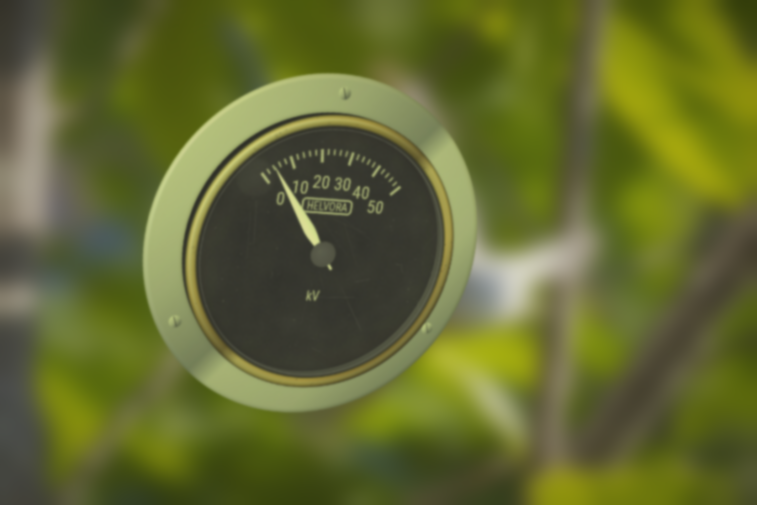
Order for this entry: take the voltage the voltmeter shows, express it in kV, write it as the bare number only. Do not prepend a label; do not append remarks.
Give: 4
